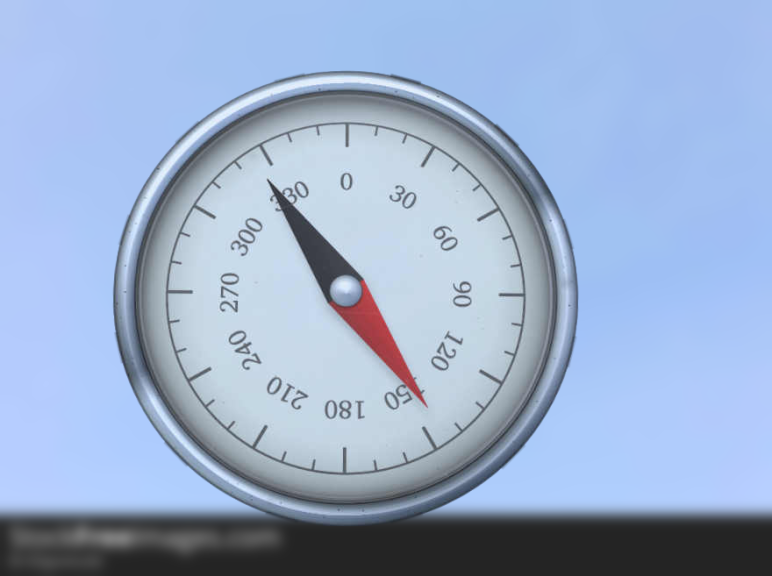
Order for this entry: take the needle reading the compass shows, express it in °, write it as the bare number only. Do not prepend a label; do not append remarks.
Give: 145
